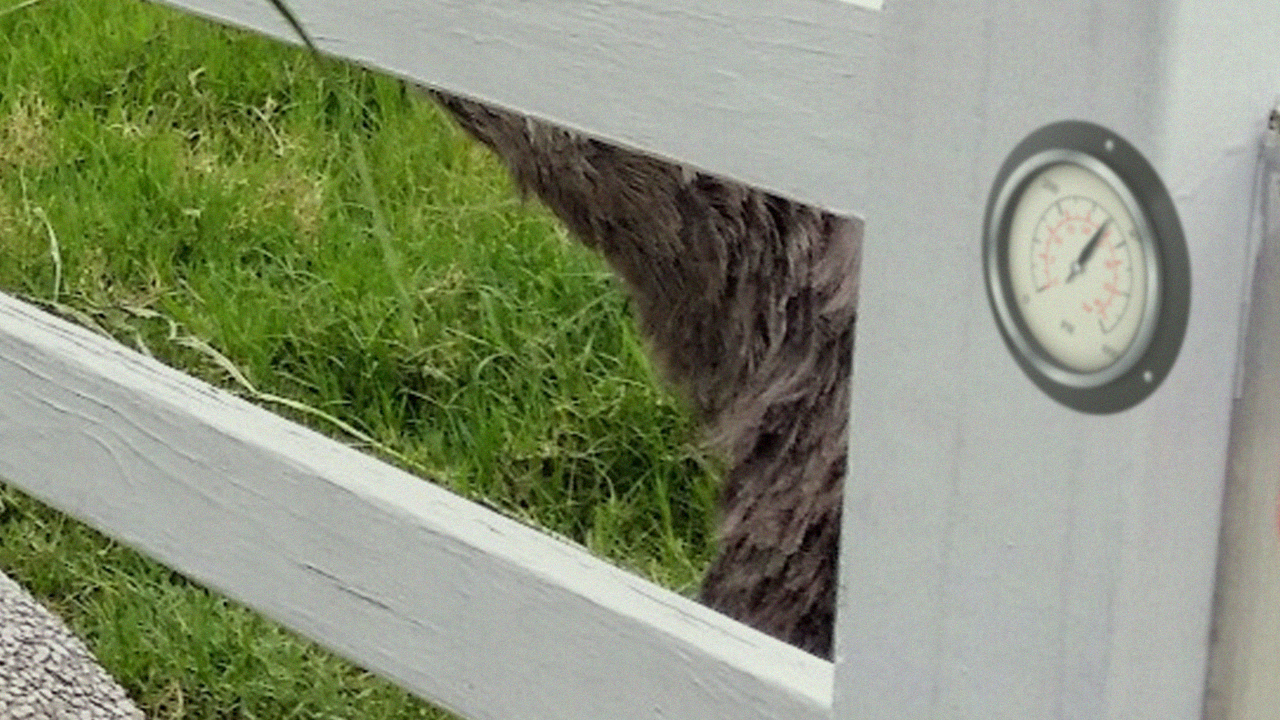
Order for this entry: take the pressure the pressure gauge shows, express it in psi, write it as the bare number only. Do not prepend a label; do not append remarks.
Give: 350
